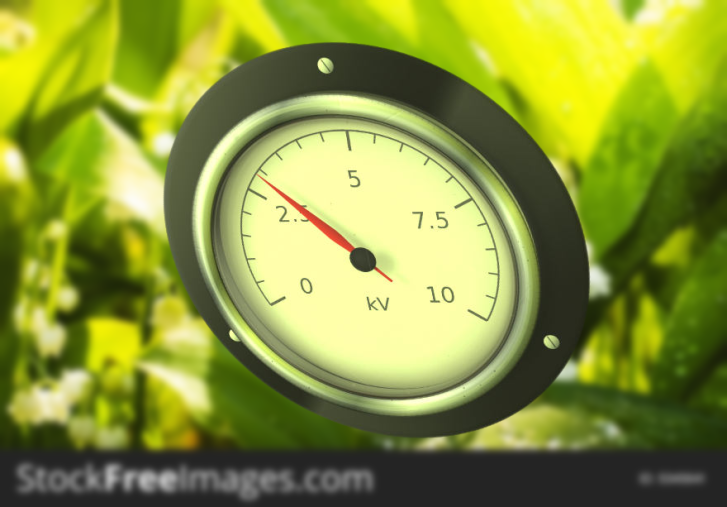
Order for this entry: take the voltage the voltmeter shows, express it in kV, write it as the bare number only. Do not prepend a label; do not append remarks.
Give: 3
